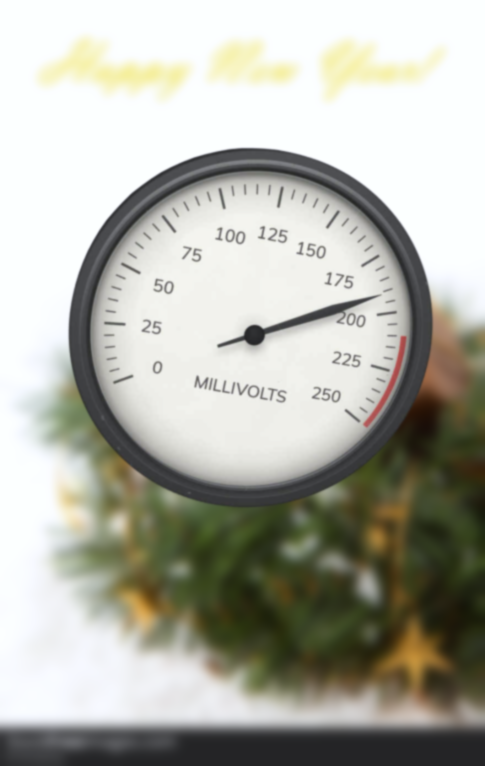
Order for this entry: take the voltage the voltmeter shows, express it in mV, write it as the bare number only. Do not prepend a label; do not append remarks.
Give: 190
